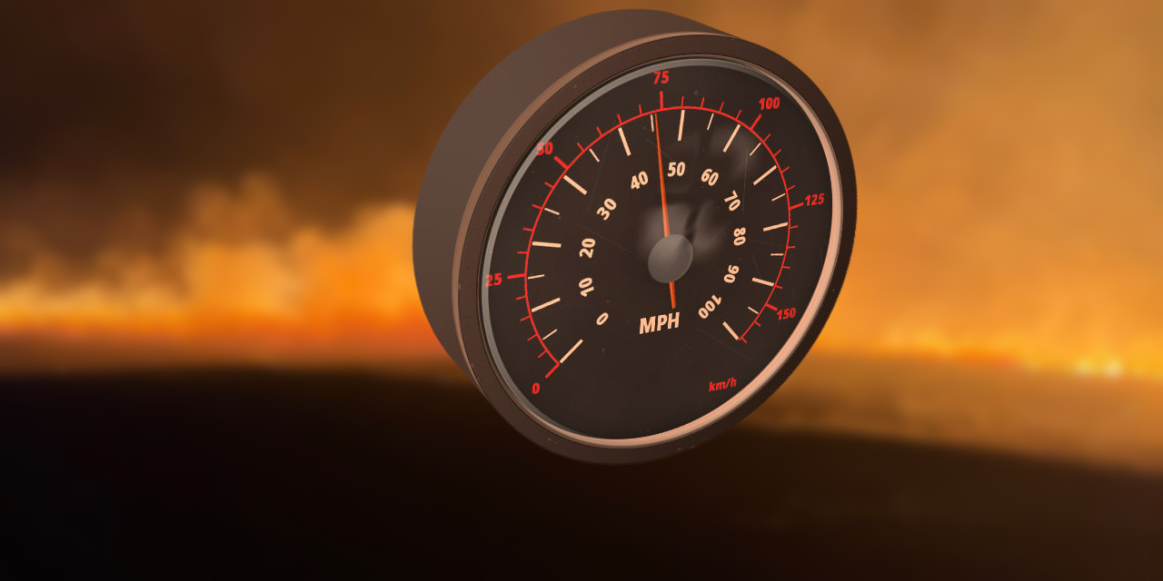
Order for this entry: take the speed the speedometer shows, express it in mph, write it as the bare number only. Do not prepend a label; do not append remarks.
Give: 45
